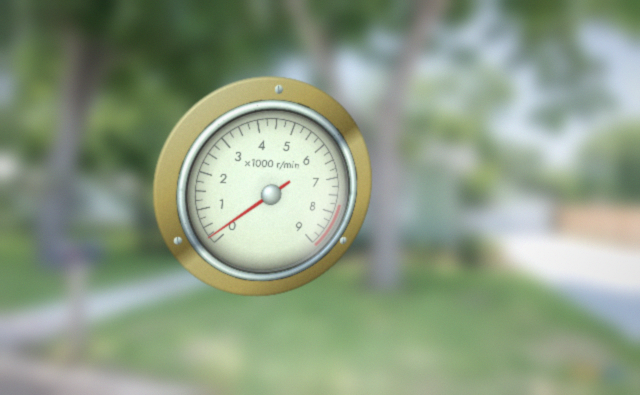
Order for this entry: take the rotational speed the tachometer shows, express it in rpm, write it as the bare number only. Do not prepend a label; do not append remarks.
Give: 250
